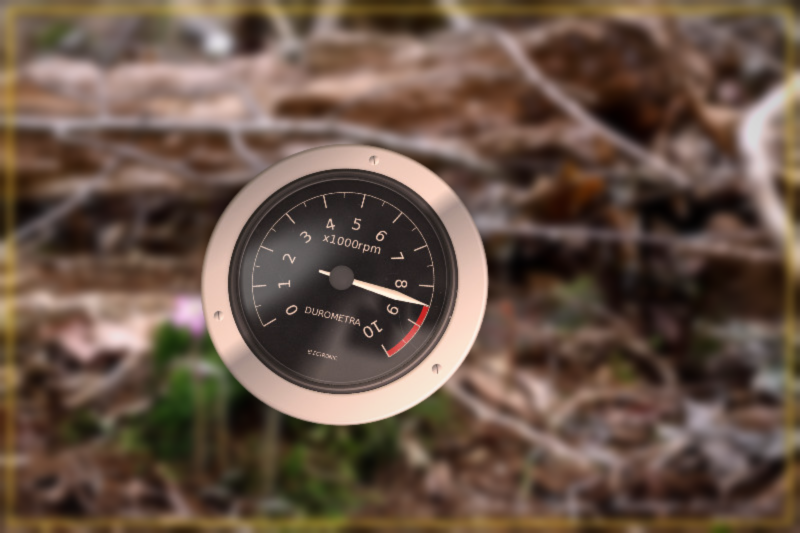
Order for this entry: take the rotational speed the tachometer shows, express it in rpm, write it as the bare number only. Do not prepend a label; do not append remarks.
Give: 8500
